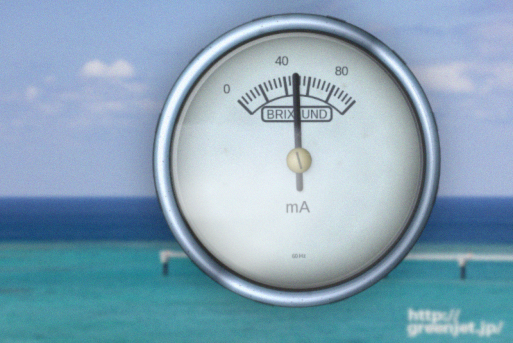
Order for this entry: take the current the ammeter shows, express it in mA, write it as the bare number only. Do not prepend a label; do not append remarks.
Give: 48
